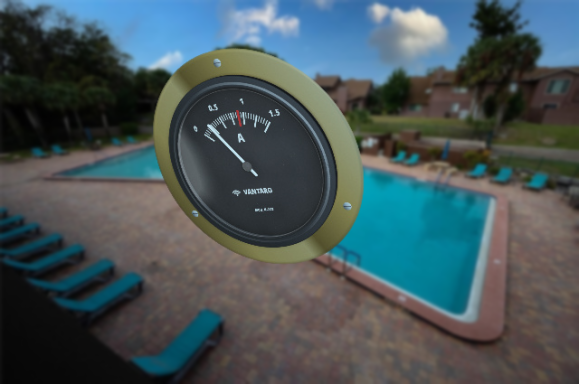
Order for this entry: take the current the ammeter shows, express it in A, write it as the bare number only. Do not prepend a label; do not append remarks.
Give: 0.25
